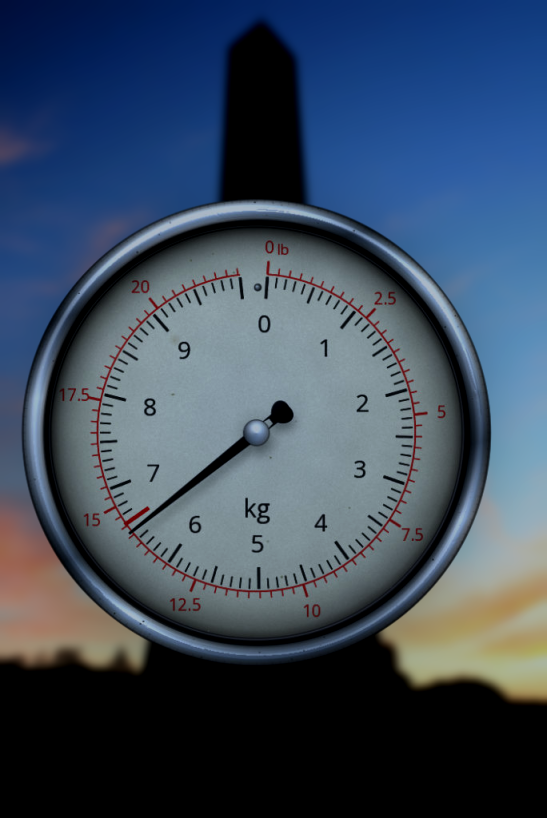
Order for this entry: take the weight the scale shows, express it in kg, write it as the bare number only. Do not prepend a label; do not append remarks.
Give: 6.5
